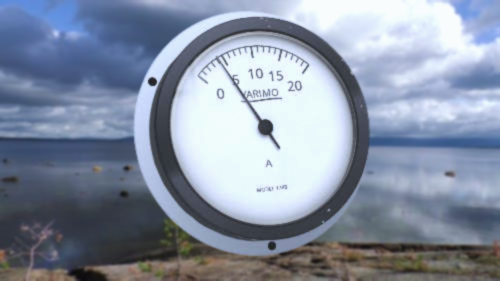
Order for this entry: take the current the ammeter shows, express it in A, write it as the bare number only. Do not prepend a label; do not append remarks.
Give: 4
